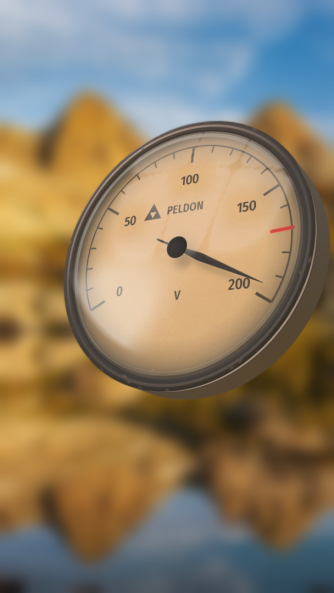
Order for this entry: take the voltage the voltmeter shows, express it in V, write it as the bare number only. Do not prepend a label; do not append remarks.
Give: 195
